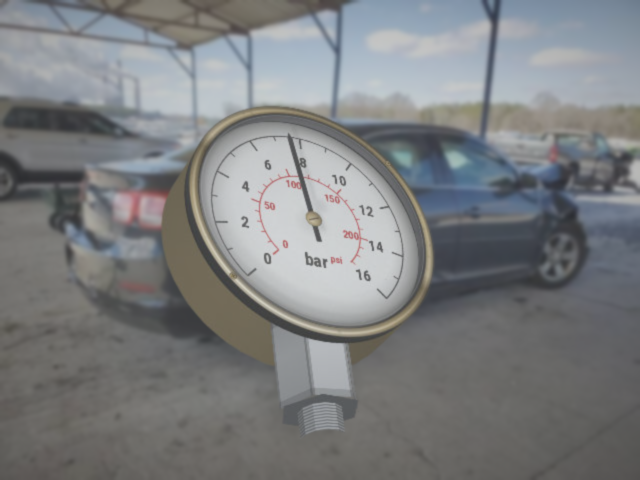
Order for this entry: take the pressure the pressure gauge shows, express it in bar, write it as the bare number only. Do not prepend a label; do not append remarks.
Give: 7.5
